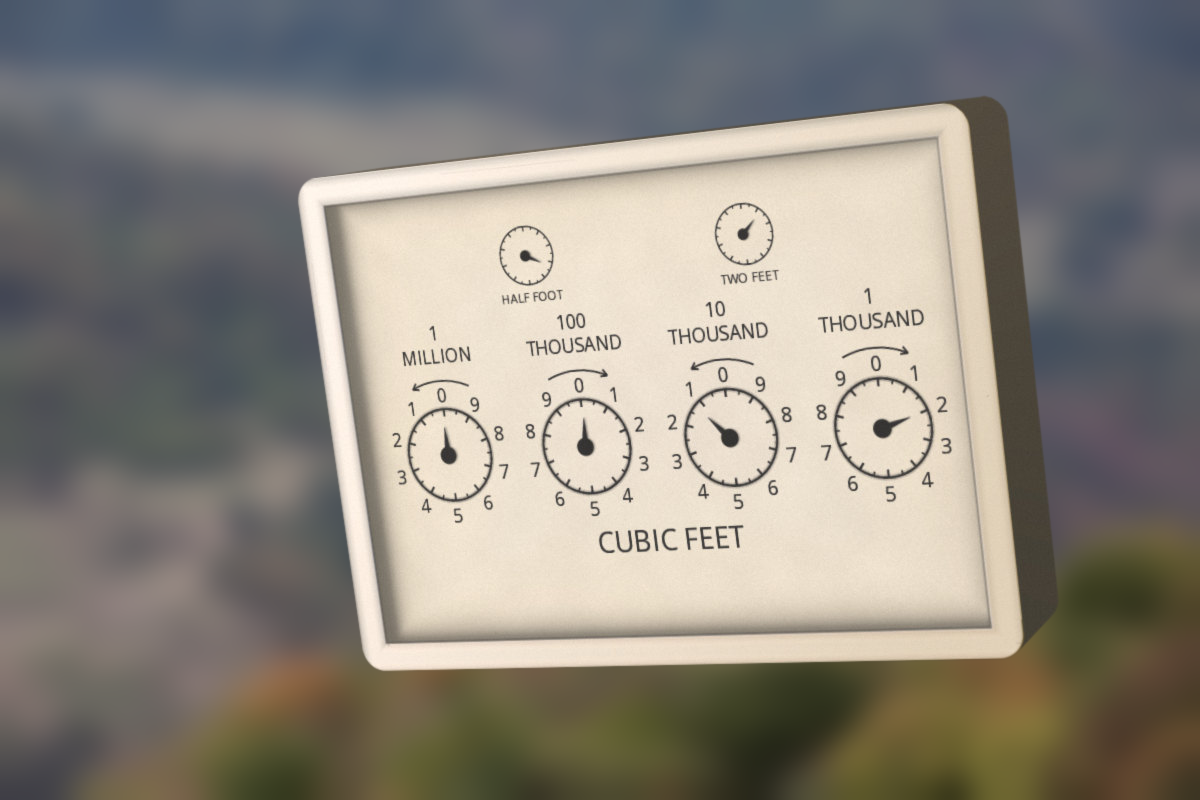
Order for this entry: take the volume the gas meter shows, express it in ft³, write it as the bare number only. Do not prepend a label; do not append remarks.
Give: 1200
